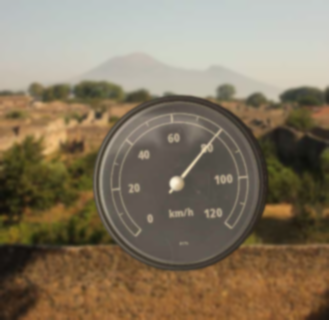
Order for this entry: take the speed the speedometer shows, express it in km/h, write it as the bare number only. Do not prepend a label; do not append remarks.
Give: 80
